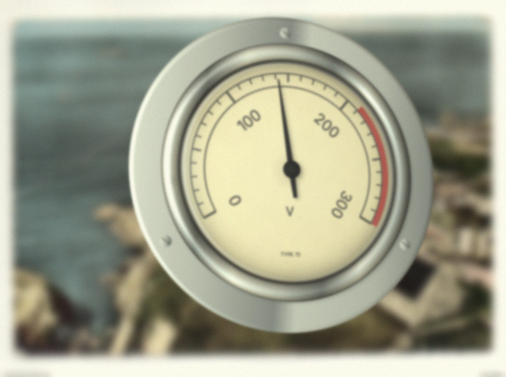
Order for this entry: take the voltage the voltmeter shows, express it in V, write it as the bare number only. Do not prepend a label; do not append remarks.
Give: 140
